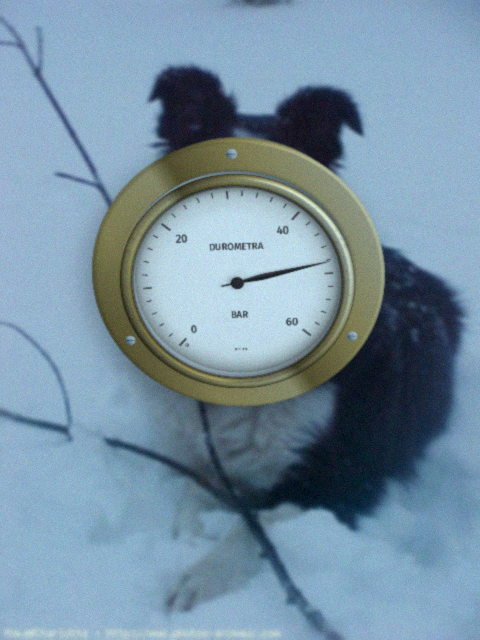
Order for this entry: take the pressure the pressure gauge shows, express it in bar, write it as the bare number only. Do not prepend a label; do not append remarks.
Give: 48
